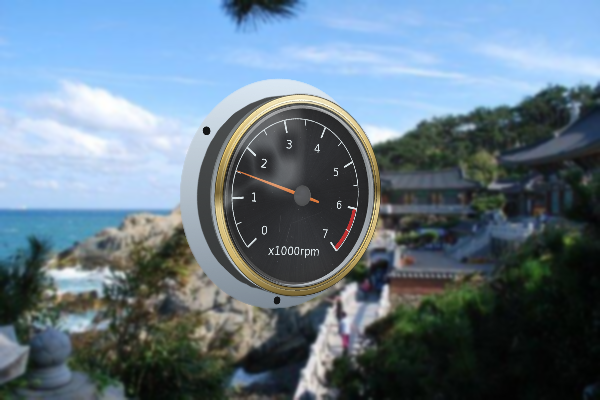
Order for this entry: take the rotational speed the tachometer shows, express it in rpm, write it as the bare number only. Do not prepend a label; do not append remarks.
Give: 1500
